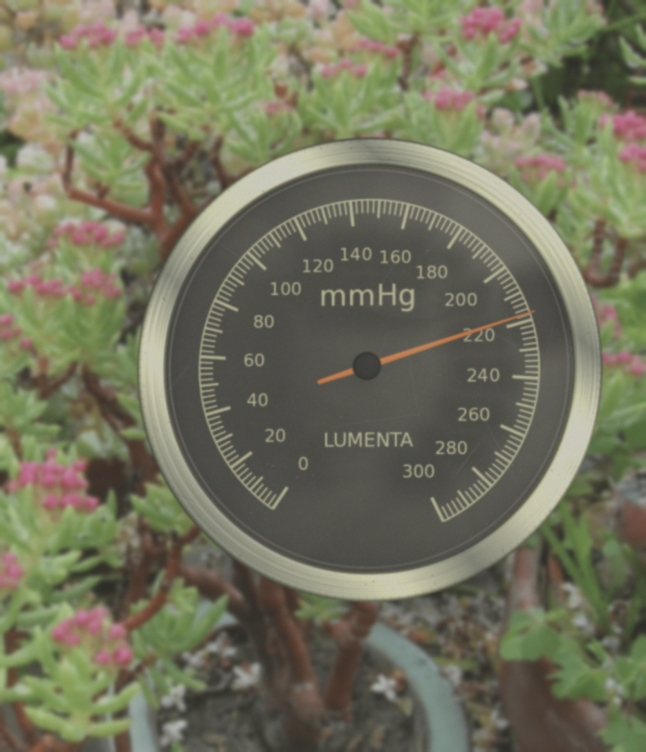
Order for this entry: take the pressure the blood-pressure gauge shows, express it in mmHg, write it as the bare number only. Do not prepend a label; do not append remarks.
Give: 218
